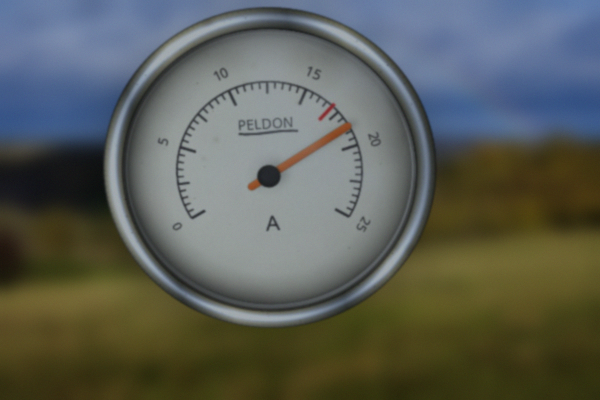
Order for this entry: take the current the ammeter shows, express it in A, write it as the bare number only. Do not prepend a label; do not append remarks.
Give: 18.5
